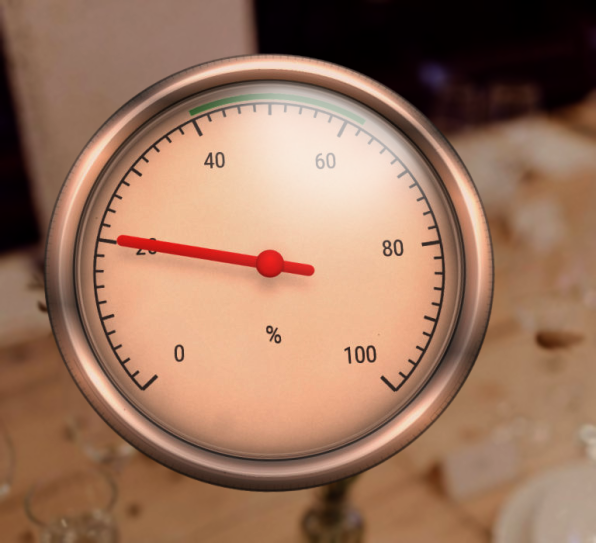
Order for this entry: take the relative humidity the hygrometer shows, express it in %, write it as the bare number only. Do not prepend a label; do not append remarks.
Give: 20
